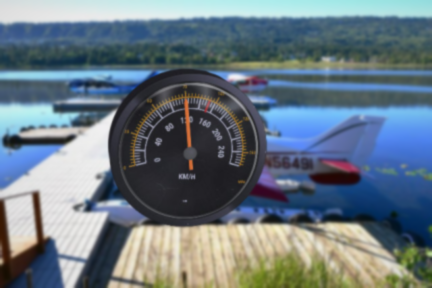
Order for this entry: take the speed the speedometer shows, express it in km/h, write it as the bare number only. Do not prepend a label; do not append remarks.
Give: 120
